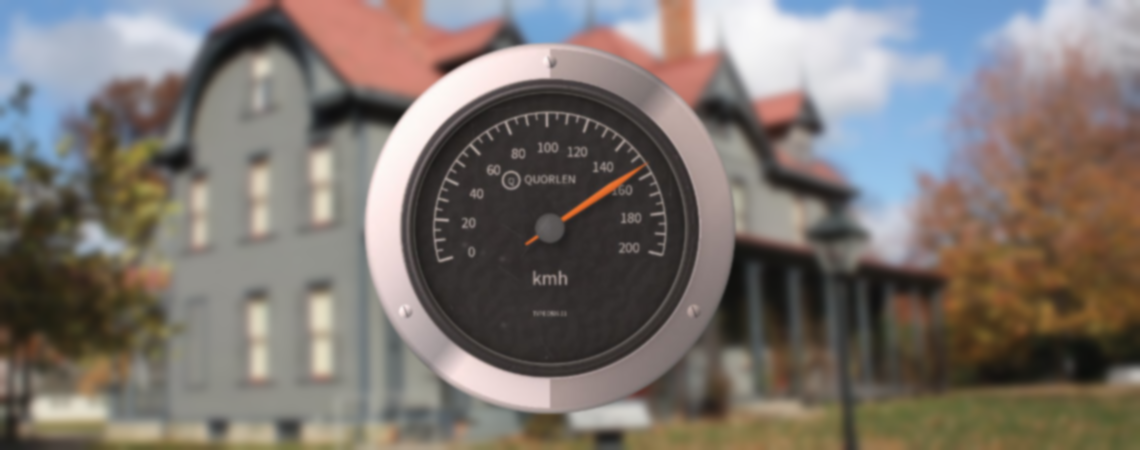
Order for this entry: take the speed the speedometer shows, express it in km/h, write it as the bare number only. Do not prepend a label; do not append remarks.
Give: 155
